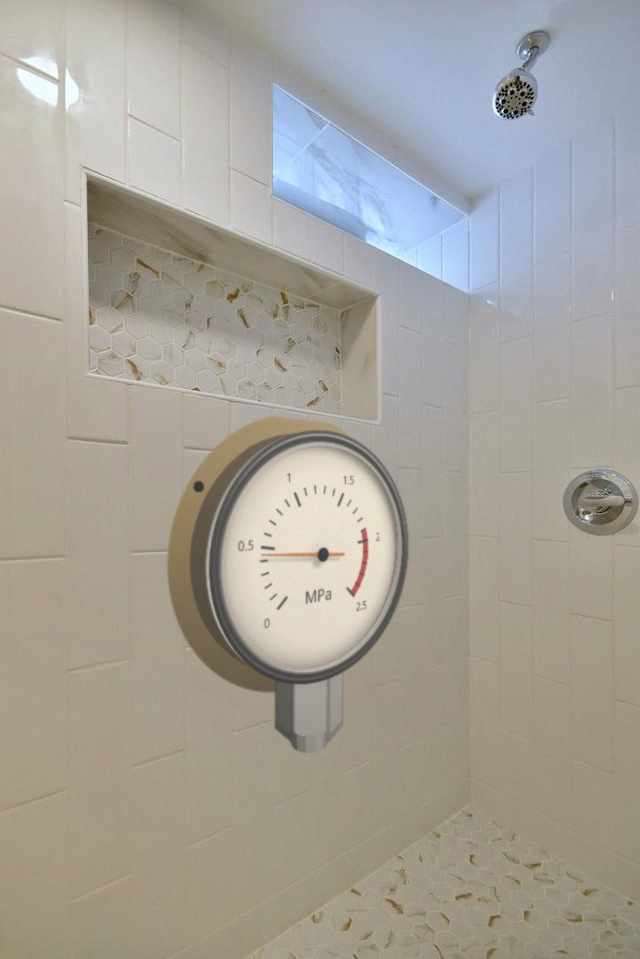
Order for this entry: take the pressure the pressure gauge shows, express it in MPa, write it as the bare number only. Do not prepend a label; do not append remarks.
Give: 0.45
